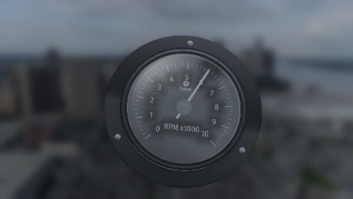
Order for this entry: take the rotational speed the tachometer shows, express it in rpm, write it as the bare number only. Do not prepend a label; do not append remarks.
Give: 6000
